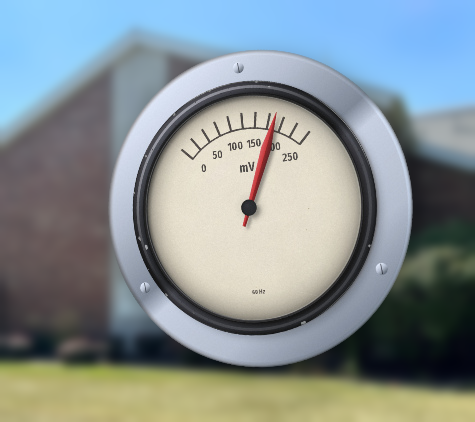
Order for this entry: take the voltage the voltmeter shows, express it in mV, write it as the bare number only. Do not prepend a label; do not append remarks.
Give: 187.5
